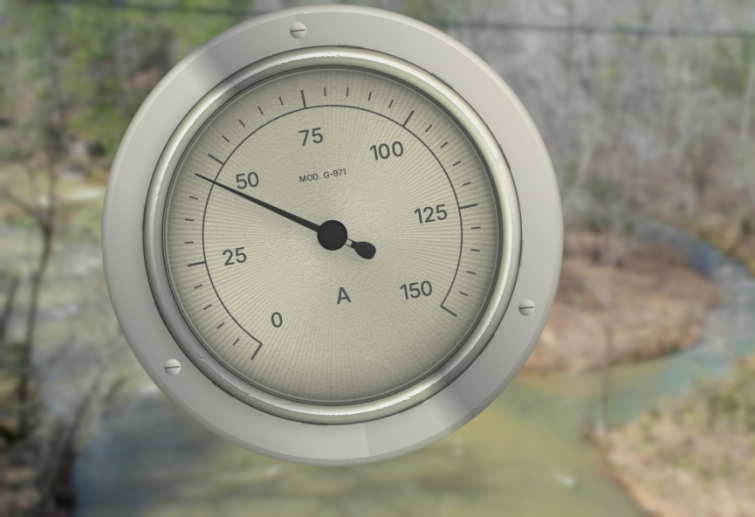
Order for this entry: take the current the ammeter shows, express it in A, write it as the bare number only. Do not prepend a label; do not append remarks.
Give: 45
